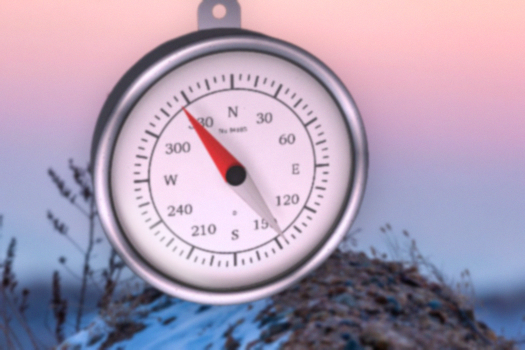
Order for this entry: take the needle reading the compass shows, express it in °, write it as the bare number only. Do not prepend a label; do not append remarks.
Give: 325
